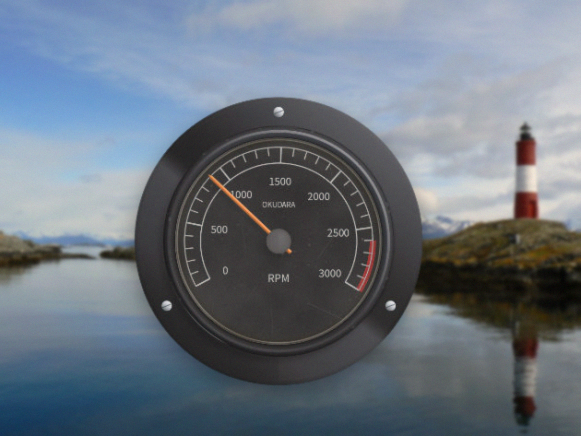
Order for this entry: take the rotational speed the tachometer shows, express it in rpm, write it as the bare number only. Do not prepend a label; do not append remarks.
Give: 900
